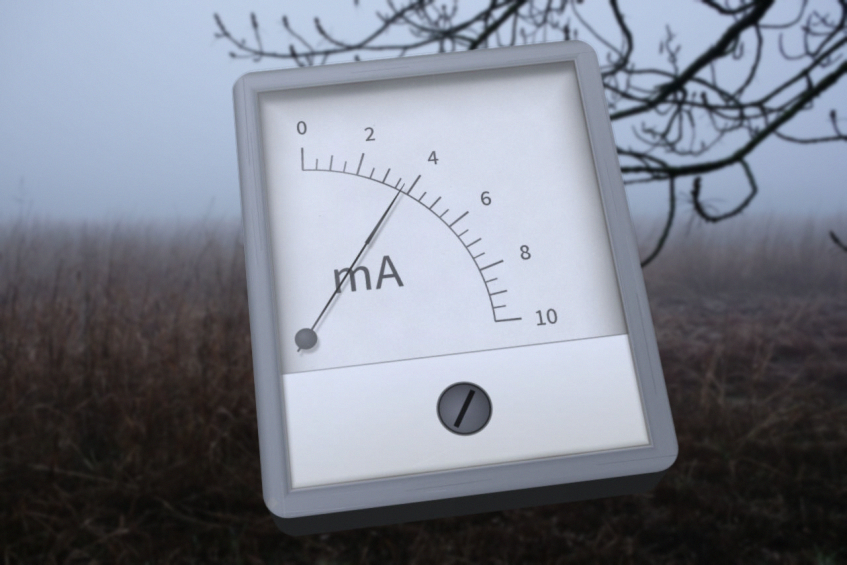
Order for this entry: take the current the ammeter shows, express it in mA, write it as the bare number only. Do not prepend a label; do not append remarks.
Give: 3.75
